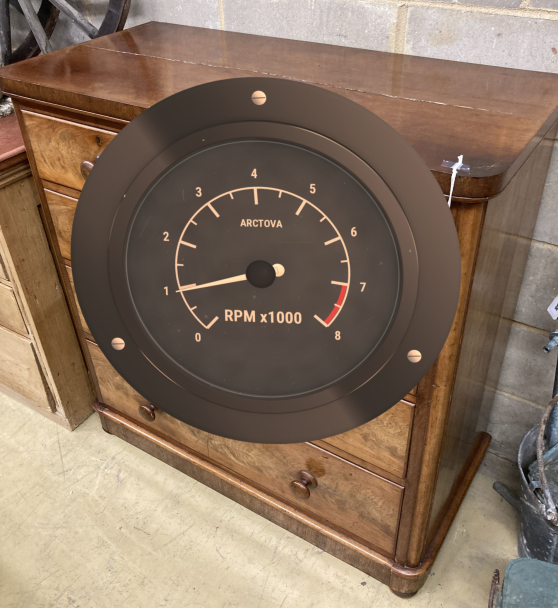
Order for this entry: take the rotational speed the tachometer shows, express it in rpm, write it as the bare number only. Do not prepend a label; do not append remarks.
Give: 1000
